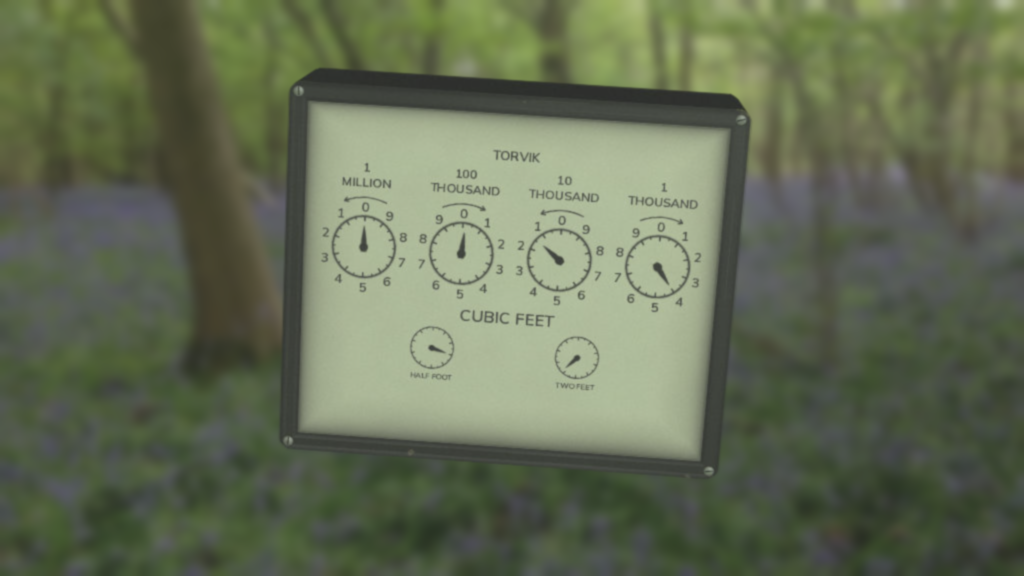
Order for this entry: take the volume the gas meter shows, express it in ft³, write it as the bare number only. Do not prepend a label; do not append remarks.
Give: 1400
